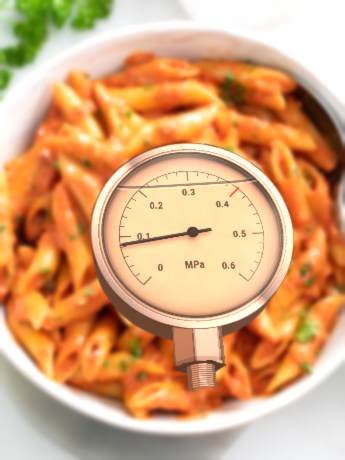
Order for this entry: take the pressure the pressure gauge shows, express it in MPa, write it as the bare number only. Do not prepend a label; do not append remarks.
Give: 0.08
